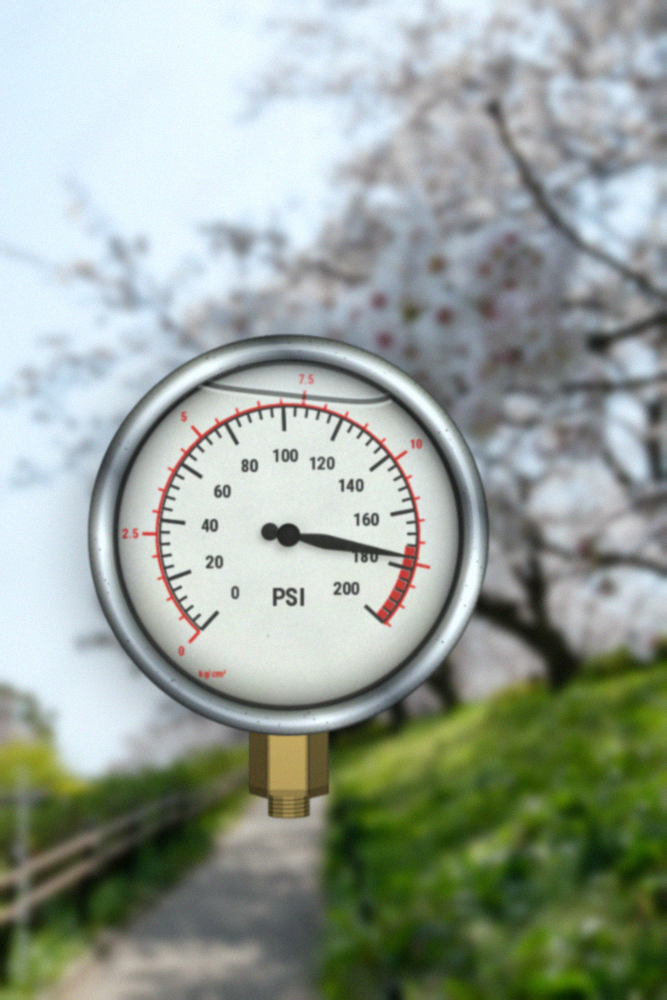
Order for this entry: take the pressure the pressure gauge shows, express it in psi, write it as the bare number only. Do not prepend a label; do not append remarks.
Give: 176
